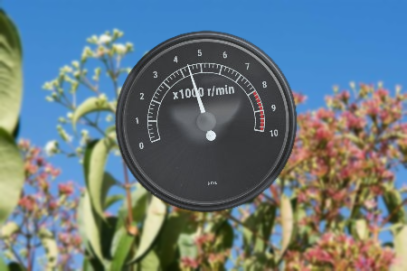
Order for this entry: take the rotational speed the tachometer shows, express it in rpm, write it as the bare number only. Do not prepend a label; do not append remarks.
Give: 4400
